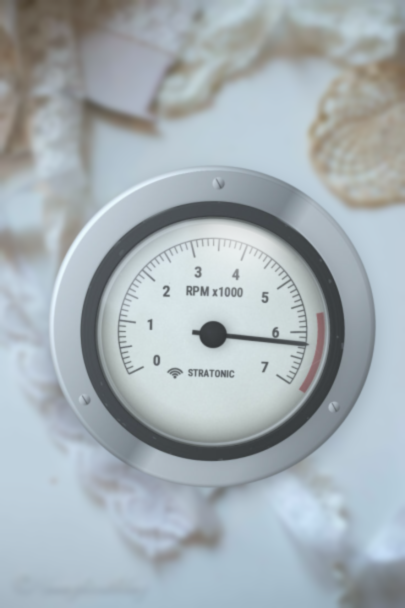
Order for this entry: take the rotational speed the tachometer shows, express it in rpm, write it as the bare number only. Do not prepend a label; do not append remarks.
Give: 6200
